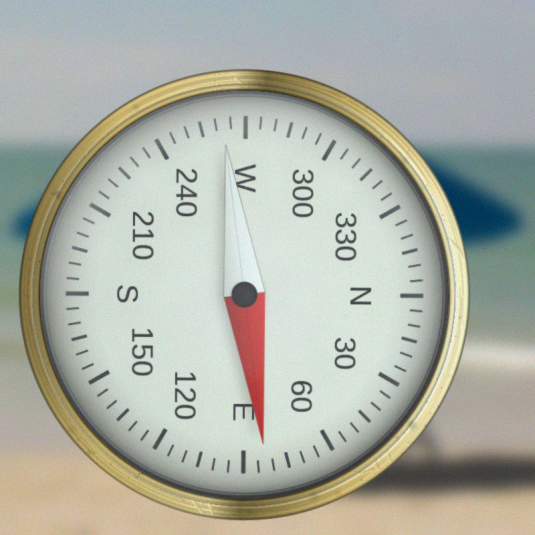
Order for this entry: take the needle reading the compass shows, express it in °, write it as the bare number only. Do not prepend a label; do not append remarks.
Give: 82.5
